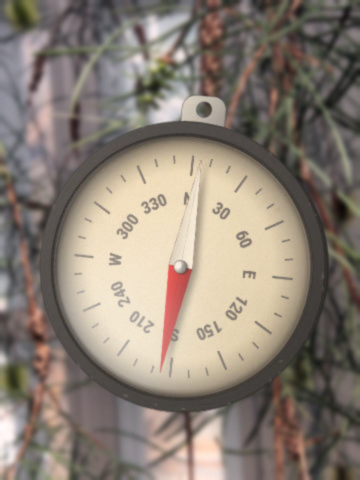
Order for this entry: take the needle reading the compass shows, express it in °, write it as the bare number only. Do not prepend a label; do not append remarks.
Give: 185
